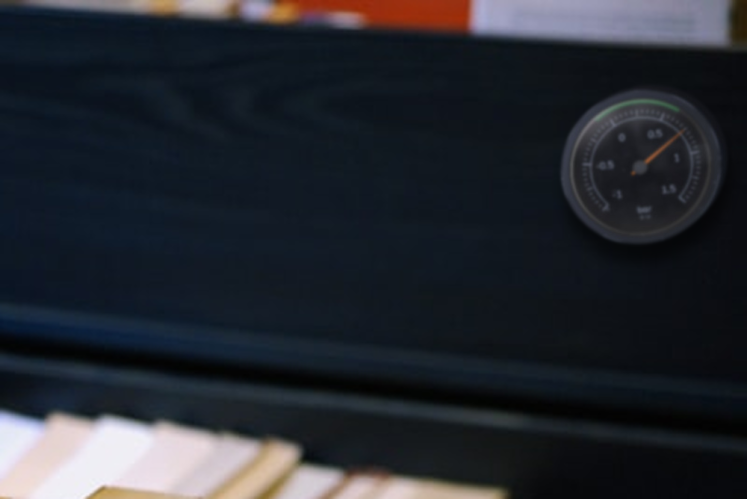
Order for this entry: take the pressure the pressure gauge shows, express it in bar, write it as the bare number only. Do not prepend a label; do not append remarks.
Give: 0.75
